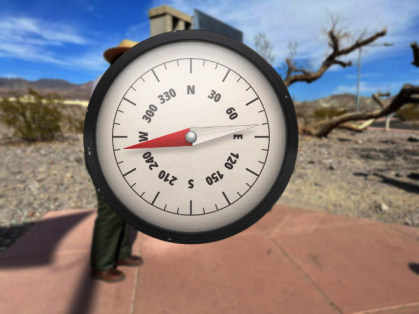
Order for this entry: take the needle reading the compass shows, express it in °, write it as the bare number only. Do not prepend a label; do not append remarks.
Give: 260
